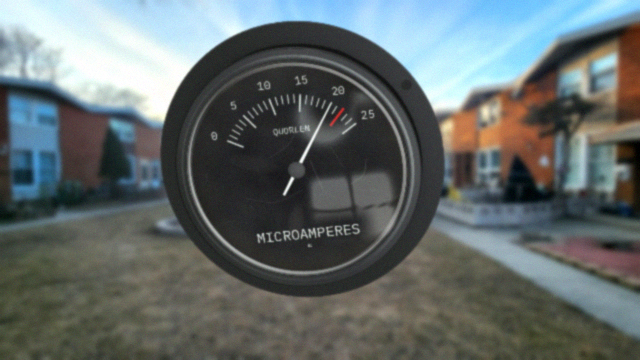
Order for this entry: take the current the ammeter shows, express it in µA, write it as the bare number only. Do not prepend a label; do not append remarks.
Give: 20
